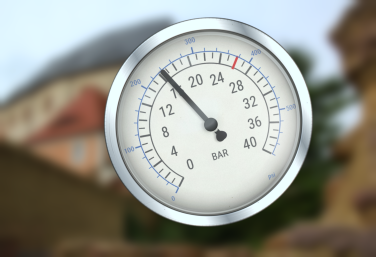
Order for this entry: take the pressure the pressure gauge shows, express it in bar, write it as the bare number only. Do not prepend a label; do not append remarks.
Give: 16.5
